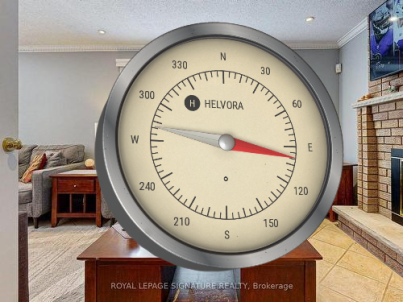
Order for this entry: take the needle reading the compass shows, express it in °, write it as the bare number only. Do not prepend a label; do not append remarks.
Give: 100
